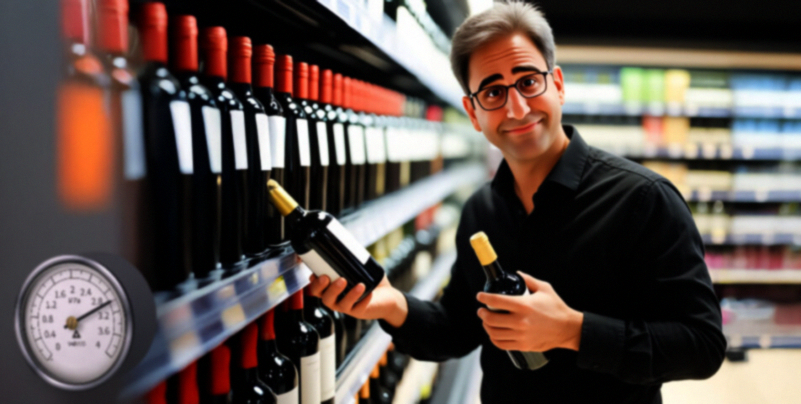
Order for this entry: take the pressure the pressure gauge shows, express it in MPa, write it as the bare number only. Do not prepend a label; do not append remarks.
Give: 3
